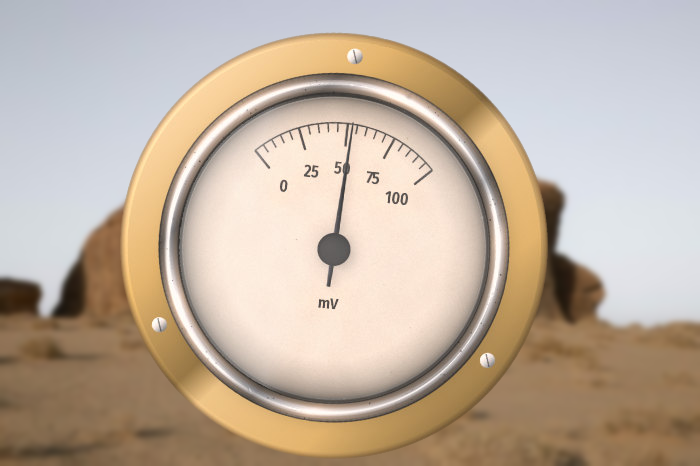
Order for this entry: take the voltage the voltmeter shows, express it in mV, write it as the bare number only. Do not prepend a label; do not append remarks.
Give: 52.5
